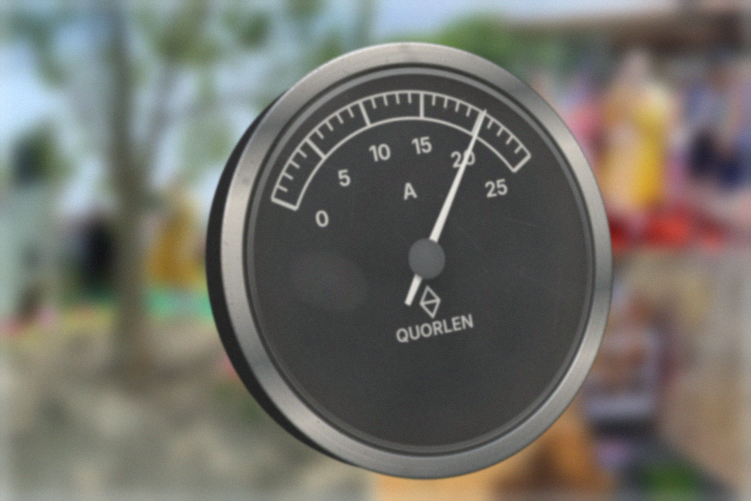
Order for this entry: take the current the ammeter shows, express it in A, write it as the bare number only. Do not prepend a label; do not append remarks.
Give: 20
